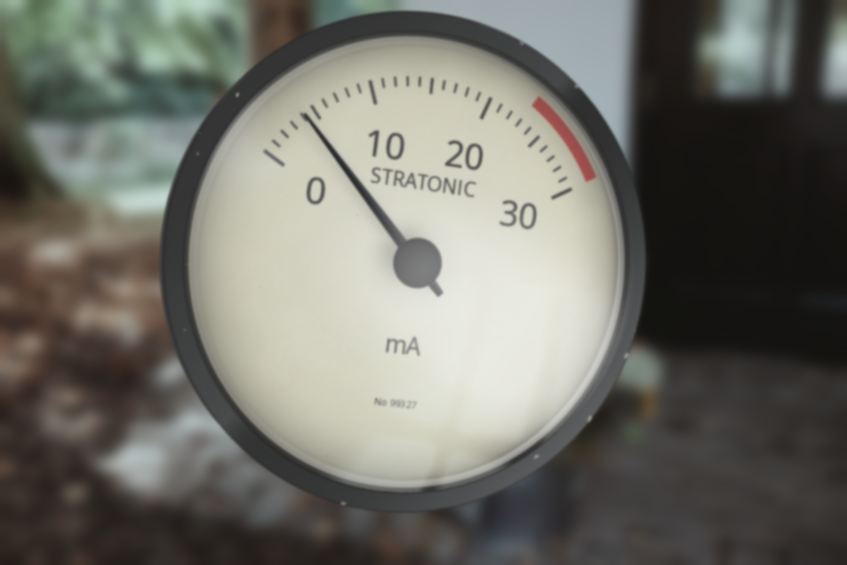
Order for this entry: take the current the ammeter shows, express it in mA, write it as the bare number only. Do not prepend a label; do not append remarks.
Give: 4
